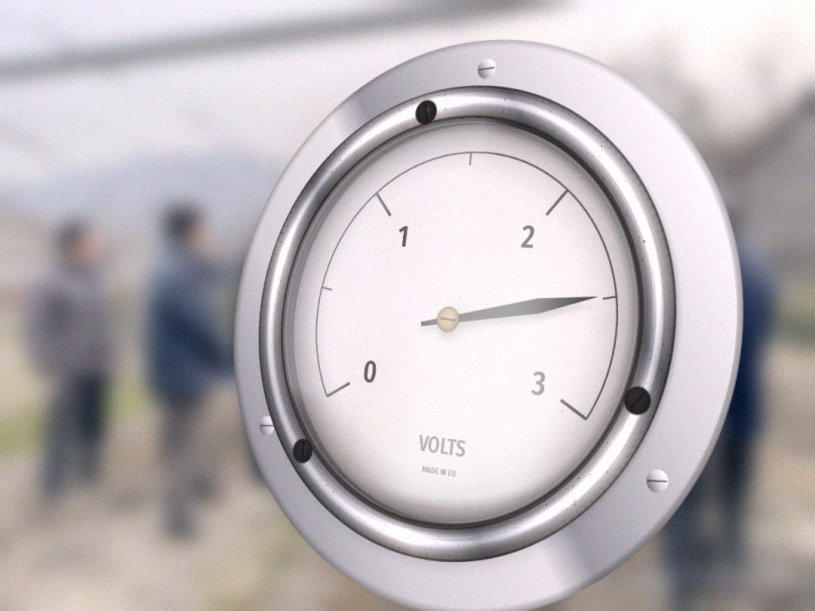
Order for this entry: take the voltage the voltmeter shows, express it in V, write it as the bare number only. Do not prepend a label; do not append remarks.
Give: 2.5
